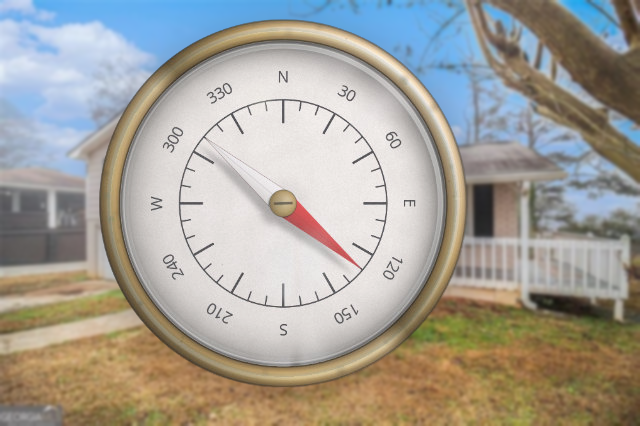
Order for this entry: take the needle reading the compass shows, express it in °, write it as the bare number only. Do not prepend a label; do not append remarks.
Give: 130
